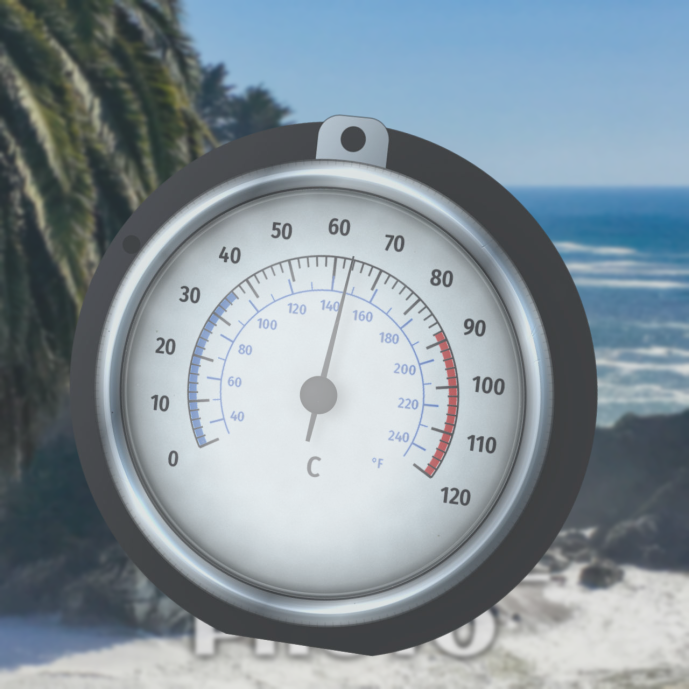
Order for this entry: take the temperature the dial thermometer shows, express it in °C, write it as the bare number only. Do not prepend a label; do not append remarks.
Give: 64
